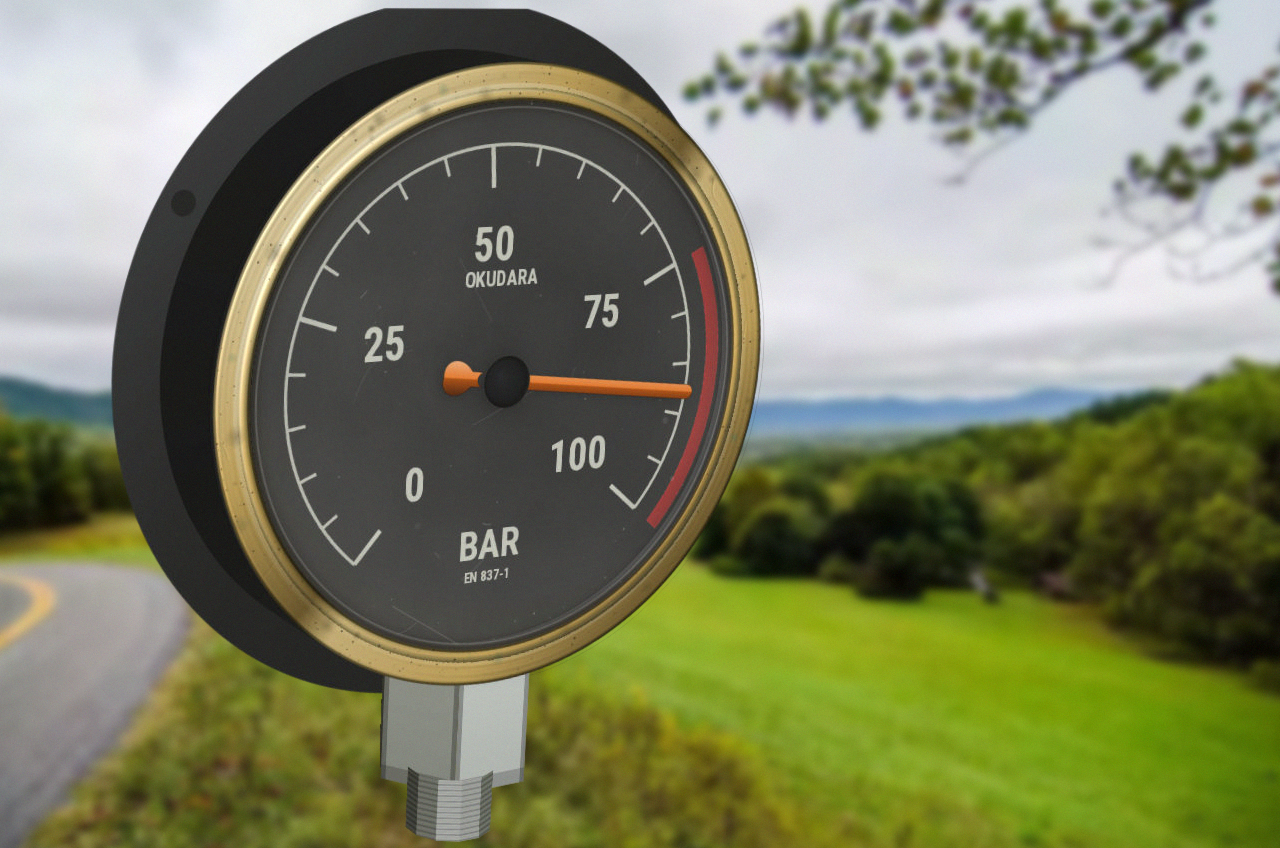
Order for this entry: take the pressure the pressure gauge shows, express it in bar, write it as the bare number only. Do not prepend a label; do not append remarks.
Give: 87.5
